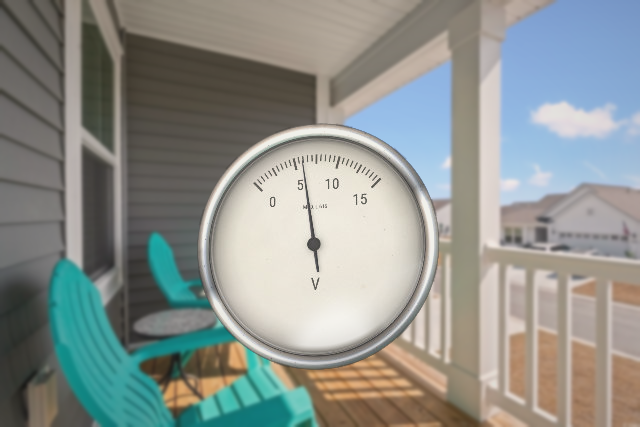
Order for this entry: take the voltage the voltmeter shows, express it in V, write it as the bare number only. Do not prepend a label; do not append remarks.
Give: 6
